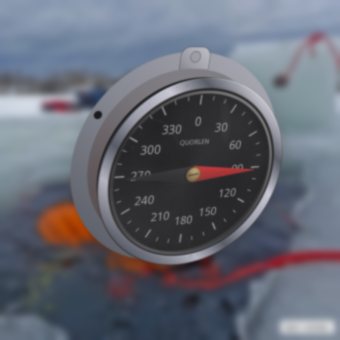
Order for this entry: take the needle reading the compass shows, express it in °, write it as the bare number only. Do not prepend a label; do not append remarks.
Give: 90
